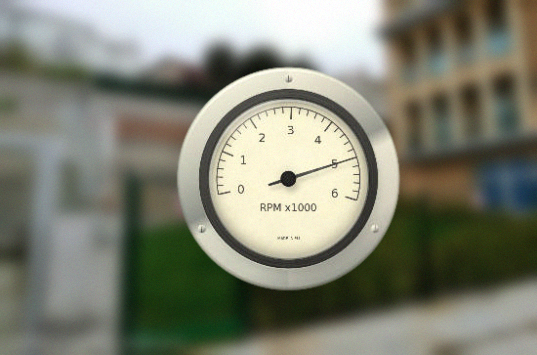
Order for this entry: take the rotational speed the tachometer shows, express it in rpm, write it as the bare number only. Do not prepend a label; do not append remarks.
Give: 5000
